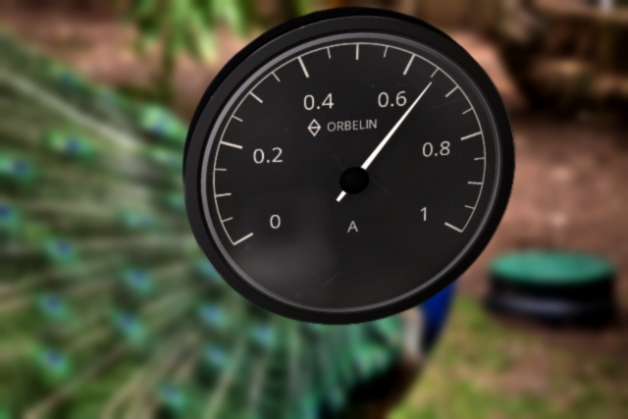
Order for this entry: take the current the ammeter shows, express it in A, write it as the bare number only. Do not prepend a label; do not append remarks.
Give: 0.65
